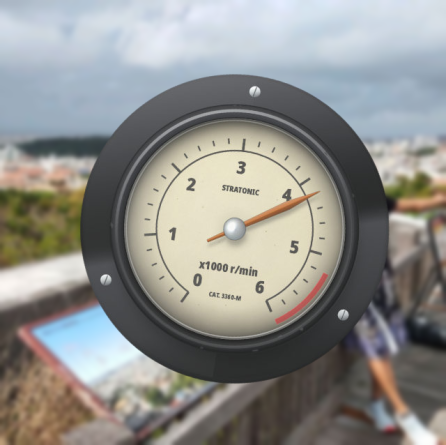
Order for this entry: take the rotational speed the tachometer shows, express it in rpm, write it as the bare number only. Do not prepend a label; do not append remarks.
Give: 4200
